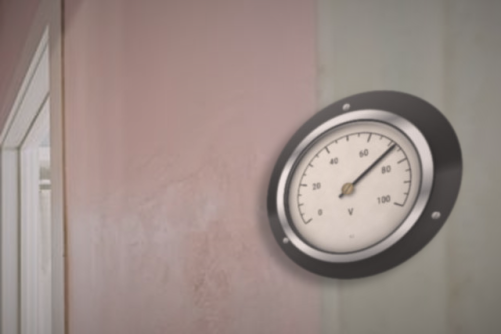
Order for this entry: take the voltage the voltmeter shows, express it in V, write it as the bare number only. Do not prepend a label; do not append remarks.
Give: 72.5
